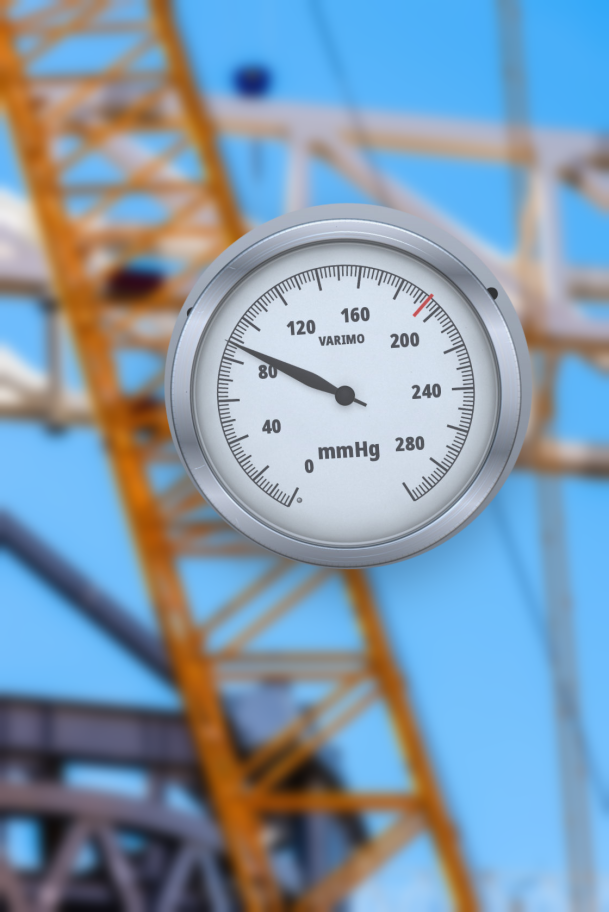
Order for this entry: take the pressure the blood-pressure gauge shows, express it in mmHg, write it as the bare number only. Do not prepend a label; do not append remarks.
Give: 88
